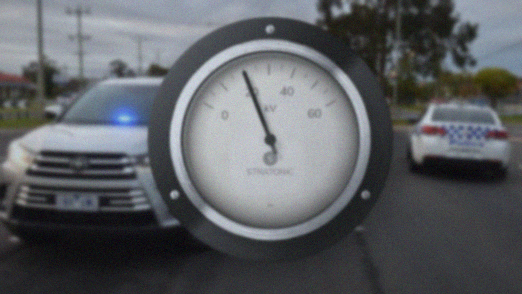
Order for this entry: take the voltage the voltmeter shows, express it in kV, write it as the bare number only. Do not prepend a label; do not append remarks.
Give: 20
